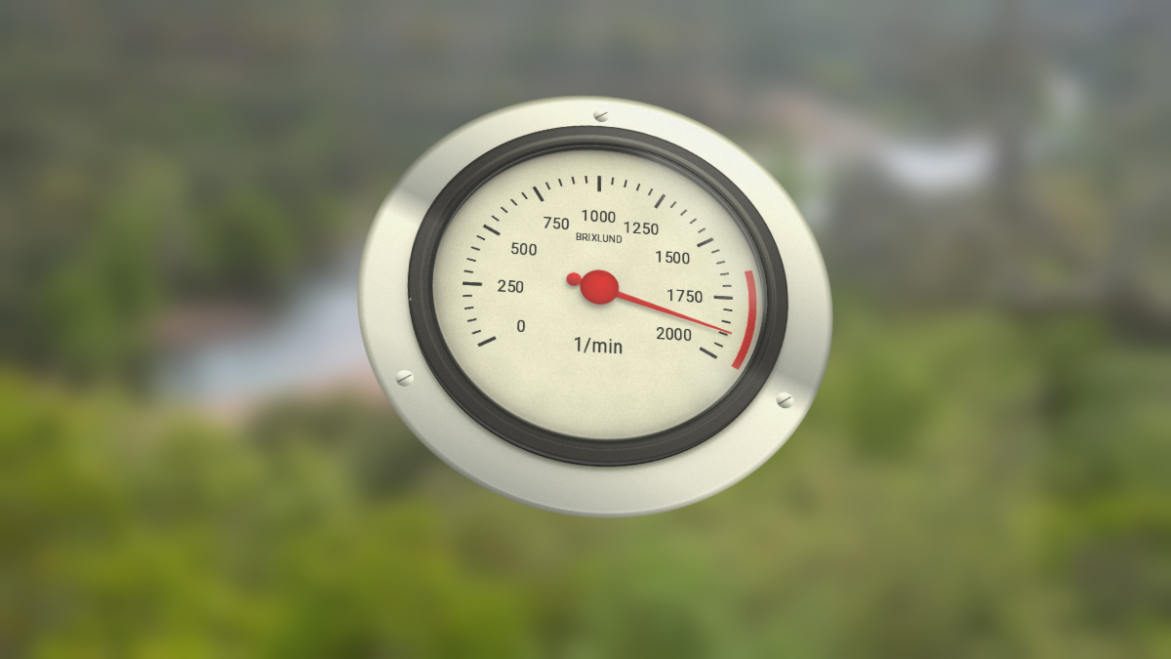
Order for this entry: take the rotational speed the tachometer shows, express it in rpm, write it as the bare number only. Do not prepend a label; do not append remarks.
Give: 1900
